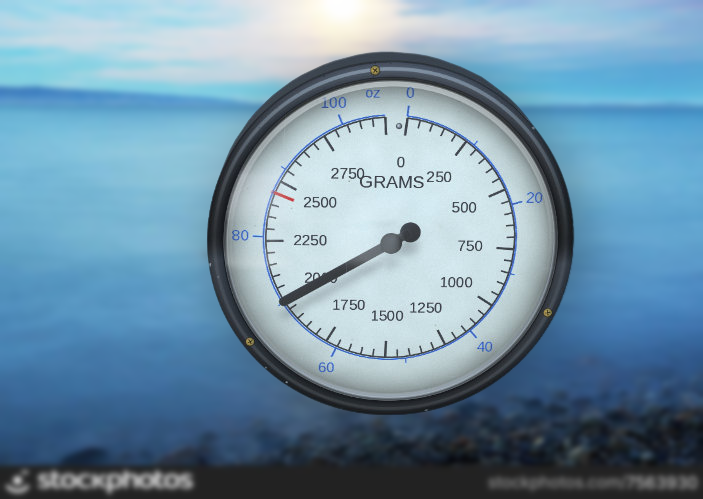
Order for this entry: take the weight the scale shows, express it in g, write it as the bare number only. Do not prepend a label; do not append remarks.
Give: 2000
